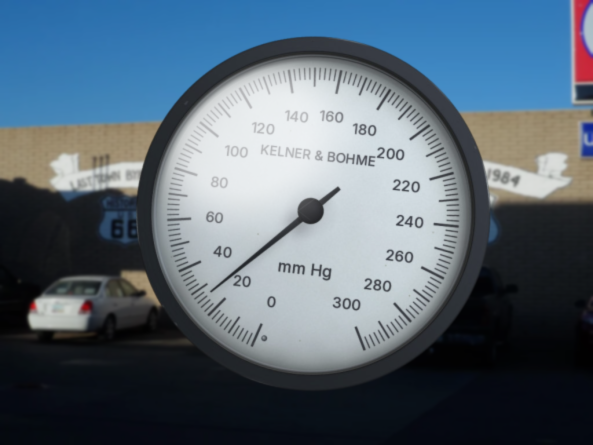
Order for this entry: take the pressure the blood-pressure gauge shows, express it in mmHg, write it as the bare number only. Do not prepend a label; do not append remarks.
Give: 26
